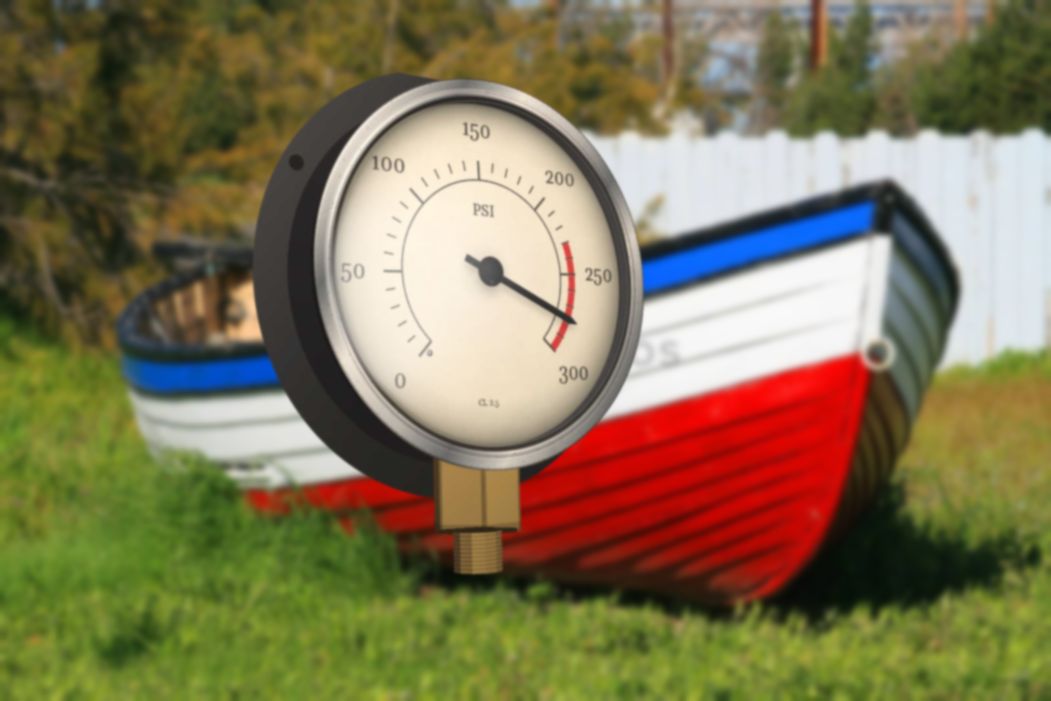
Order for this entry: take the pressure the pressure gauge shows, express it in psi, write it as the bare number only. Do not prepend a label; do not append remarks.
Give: 280
